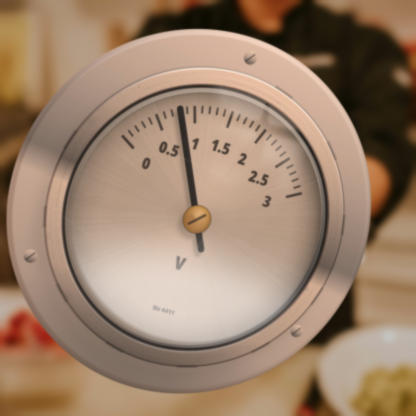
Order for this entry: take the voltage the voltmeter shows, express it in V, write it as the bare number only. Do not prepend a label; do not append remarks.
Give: 0.8
